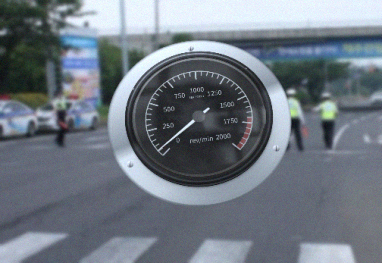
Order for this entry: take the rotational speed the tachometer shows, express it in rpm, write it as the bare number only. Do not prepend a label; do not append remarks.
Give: 50
